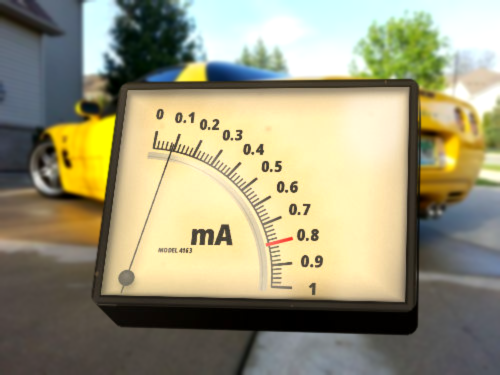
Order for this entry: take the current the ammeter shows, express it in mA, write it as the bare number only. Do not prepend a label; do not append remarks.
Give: 0.1
